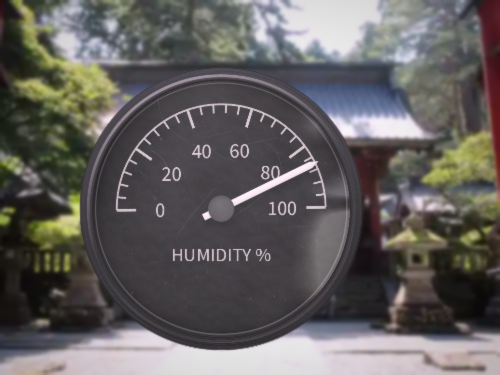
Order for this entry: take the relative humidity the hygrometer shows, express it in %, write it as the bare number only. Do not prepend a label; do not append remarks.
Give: 86
